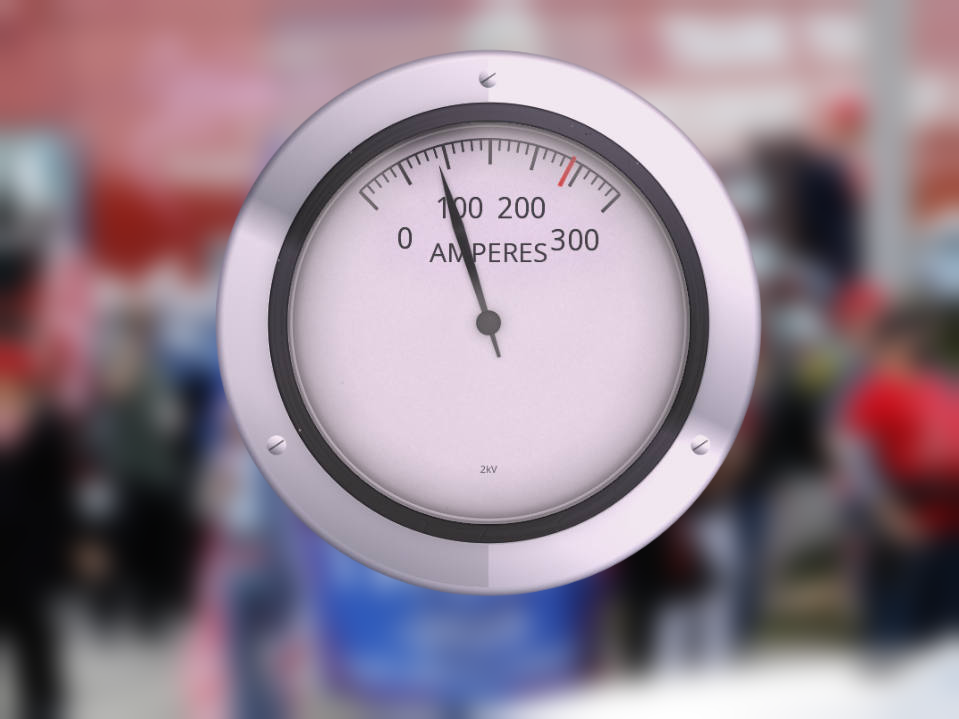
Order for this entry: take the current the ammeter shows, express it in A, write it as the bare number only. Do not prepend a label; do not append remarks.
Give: 90
